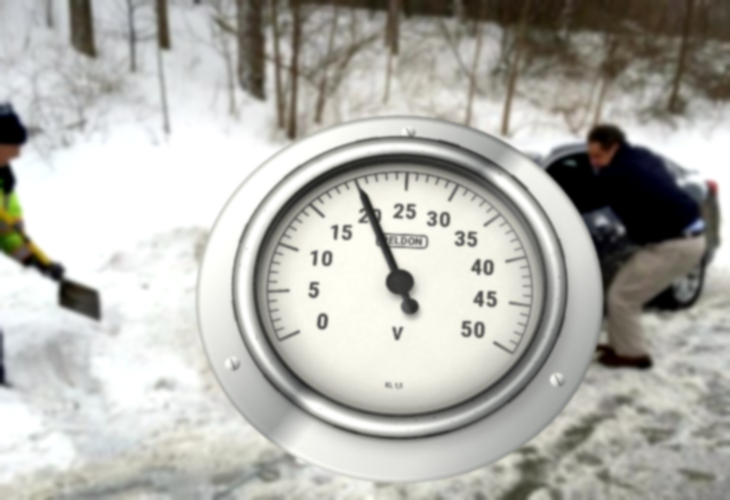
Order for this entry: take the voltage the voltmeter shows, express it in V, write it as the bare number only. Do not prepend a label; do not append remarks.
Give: 20
